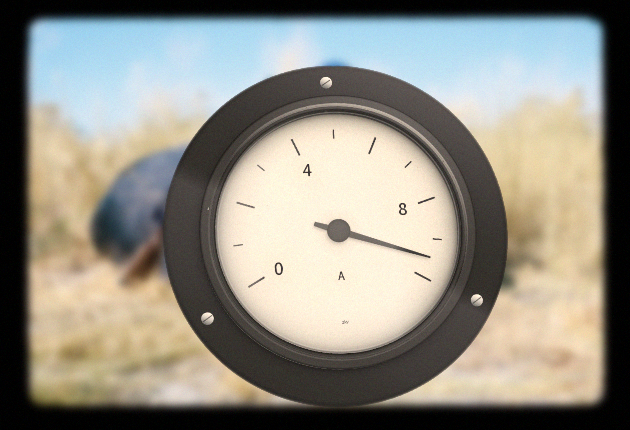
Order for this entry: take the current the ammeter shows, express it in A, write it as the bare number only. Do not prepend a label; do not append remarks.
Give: 9.5
